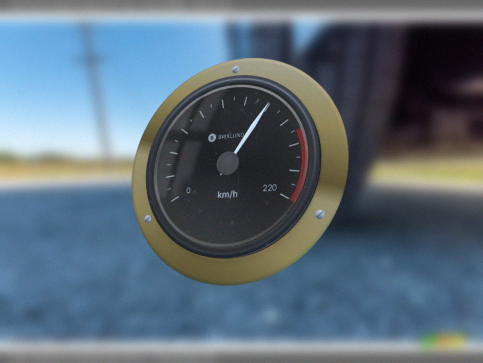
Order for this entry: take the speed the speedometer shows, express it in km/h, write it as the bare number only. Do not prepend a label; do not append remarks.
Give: 140
